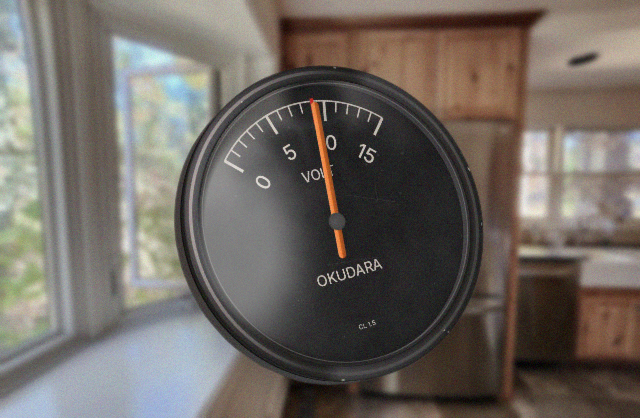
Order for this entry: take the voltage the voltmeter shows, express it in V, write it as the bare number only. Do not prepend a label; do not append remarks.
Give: 9
